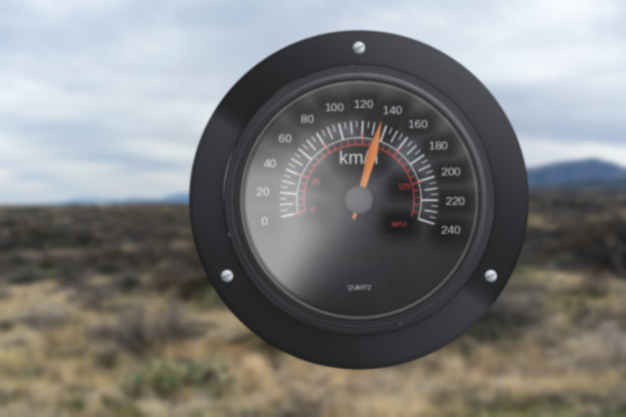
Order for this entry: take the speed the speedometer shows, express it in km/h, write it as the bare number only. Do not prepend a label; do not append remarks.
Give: 135
